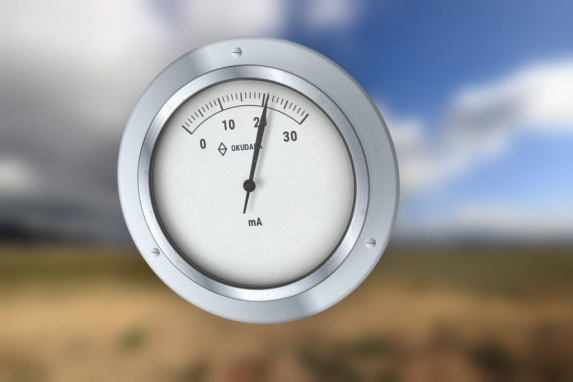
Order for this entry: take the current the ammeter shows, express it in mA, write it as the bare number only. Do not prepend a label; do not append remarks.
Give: 21
